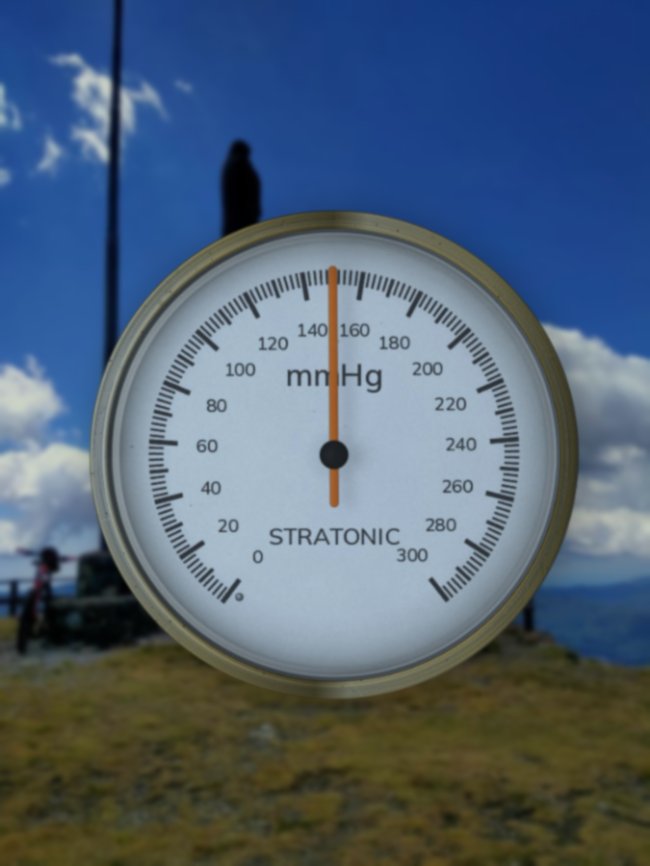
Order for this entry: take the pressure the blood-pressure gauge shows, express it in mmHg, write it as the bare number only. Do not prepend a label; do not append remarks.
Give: 150
